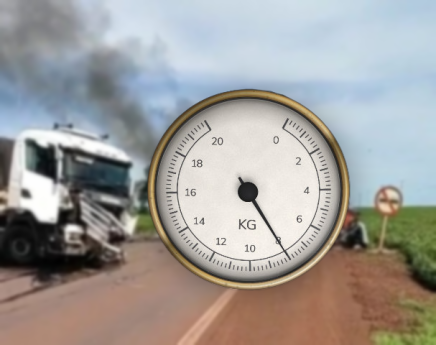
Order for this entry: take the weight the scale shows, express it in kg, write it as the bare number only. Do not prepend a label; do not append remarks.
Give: 8
